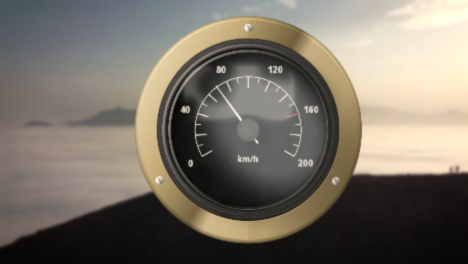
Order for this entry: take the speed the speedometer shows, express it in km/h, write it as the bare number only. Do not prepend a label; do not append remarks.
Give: 70
